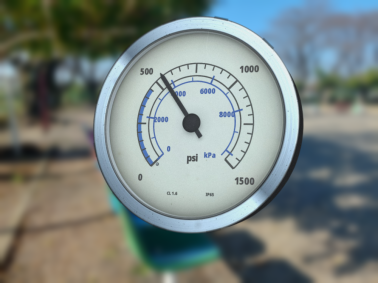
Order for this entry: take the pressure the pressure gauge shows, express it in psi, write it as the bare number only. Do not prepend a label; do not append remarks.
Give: 550
